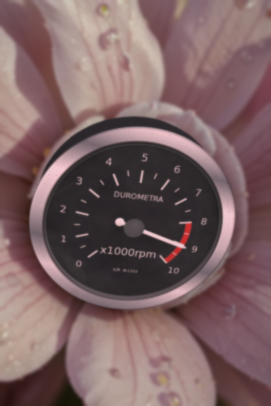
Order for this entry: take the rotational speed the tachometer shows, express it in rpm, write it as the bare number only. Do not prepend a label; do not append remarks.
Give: 9000
